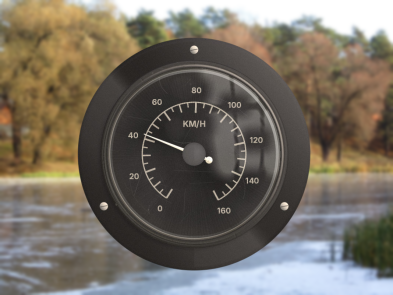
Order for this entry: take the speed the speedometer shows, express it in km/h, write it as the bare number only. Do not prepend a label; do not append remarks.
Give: 42.5
